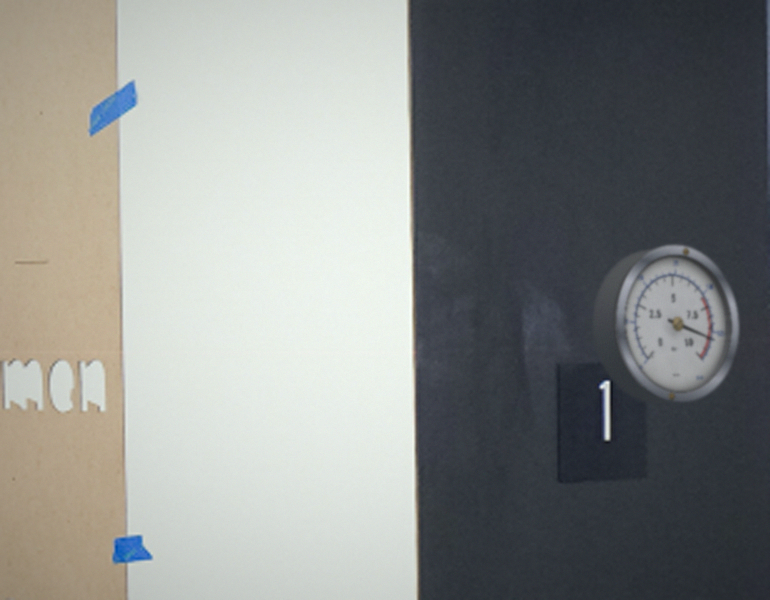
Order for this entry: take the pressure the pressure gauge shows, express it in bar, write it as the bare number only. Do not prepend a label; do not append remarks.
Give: 9
